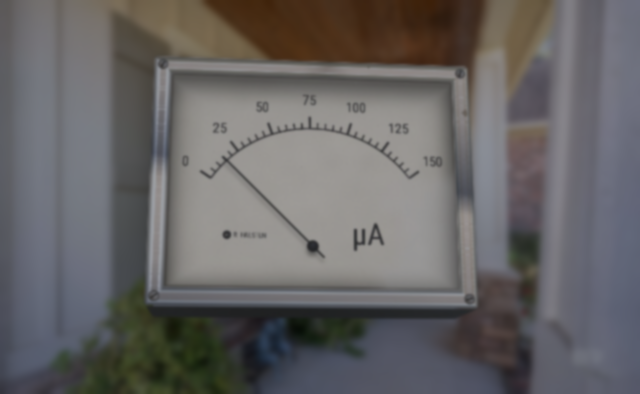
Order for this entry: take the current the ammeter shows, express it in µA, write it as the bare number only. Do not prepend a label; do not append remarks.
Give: 15
